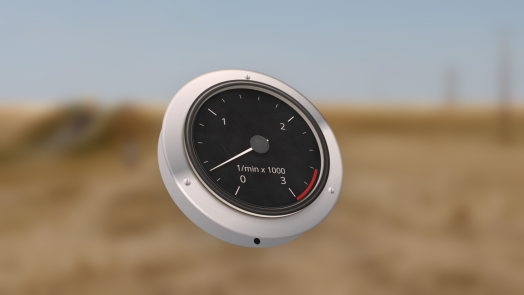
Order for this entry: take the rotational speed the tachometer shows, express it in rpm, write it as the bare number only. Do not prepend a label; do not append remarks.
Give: 300
